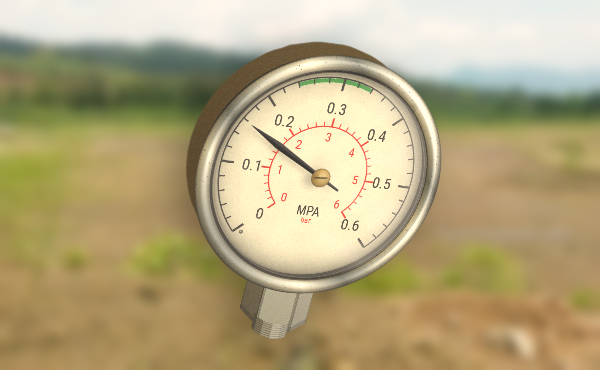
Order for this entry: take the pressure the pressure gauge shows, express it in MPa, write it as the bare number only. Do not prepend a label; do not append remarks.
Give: 0.16
